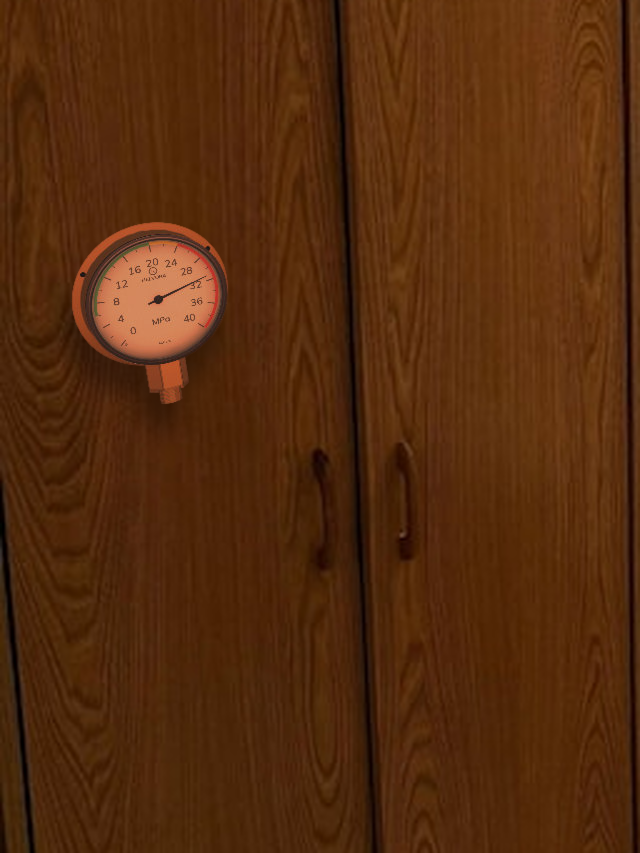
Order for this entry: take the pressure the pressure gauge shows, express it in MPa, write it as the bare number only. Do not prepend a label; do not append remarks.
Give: 31
